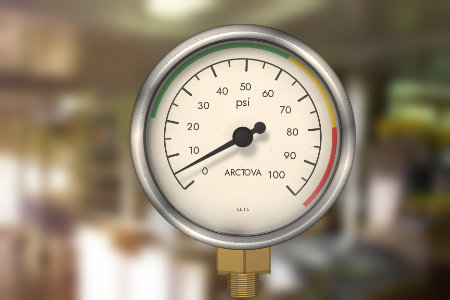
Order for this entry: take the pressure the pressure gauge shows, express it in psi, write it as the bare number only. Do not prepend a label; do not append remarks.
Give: 5
